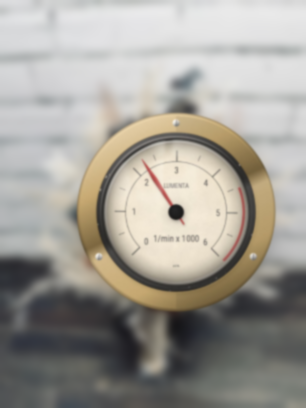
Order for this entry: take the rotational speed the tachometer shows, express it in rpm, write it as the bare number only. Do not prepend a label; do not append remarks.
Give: 2250
